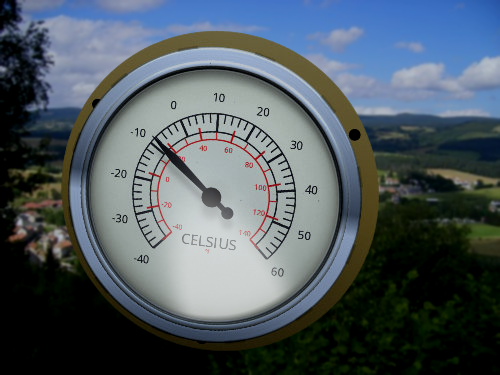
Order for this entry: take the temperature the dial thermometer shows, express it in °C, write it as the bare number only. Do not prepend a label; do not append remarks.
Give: -8
